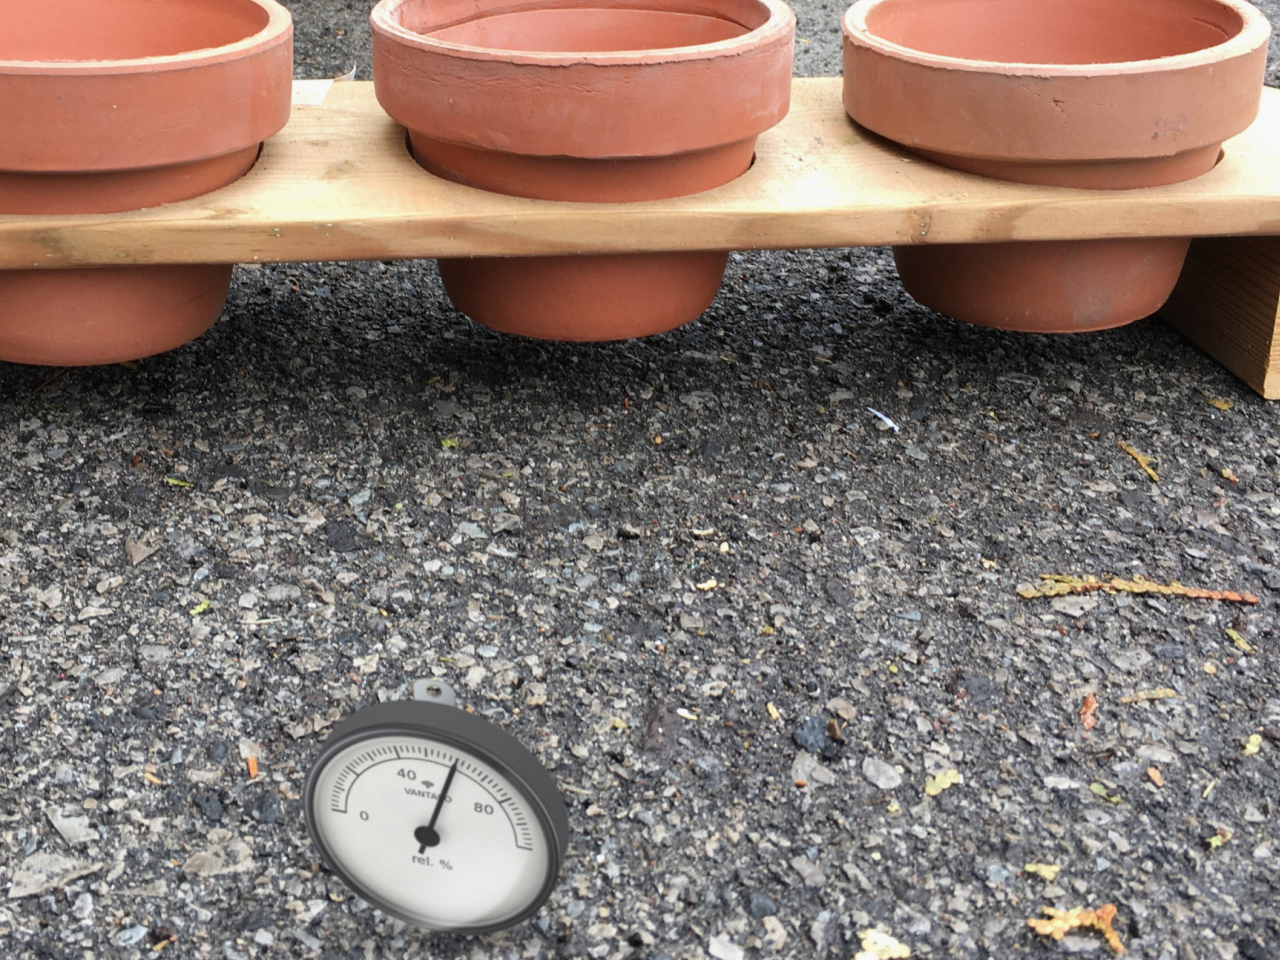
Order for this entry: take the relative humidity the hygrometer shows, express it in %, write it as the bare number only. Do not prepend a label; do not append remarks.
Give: 60
